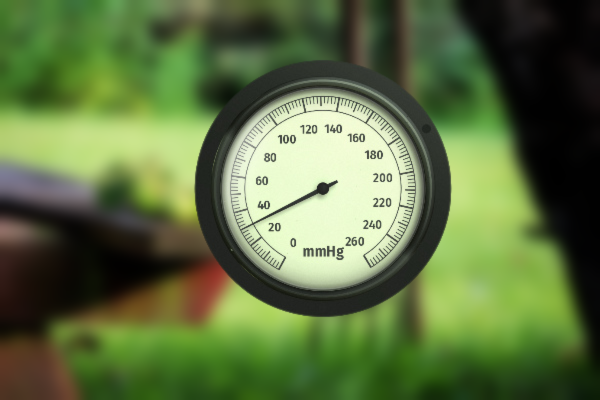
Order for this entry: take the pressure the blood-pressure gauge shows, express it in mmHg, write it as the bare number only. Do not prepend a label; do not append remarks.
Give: 30
